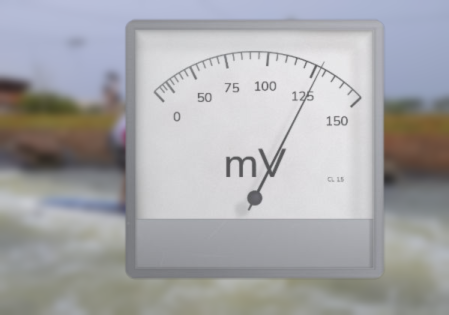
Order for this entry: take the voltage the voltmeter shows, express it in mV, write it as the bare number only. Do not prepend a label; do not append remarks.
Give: 127.5
